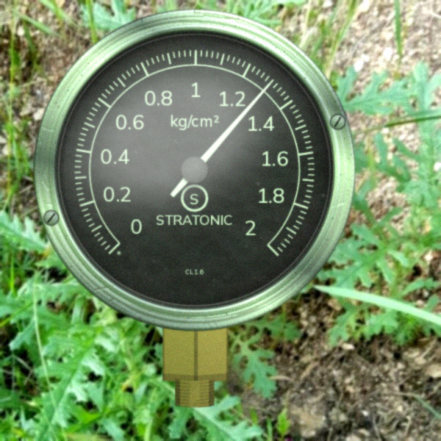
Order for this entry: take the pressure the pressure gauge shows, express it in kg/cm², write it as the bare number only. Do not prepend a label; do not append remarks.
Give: 1.3
